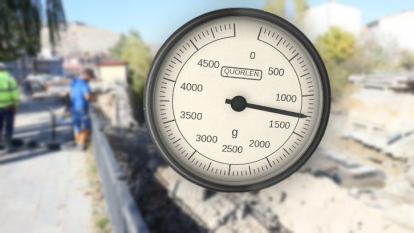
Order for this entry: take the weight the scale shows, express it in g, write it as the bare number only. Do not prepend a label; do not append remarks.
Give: 1250
